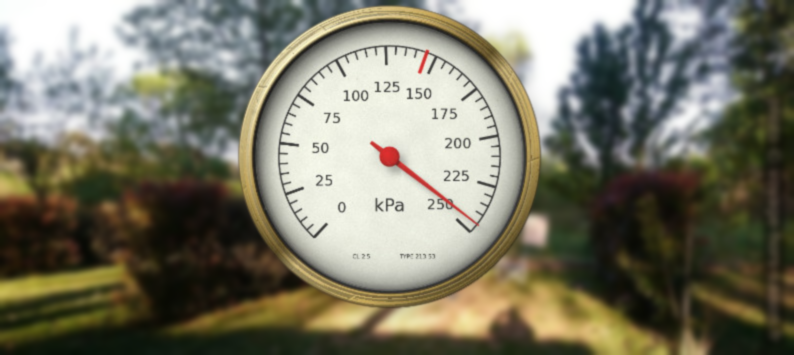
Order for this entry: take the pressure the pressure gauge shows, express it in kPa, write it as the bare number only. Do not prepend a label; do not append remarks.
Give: 245
